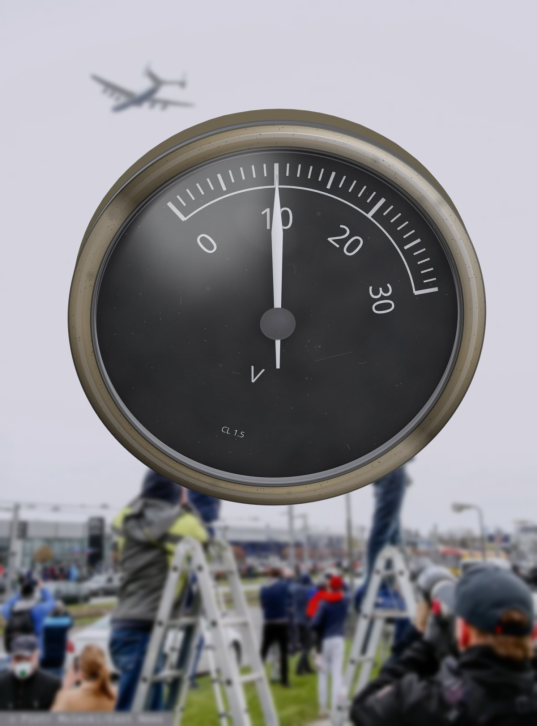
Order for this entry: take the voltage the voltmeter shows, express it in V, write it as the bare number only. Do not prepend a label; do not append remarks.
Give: 10
